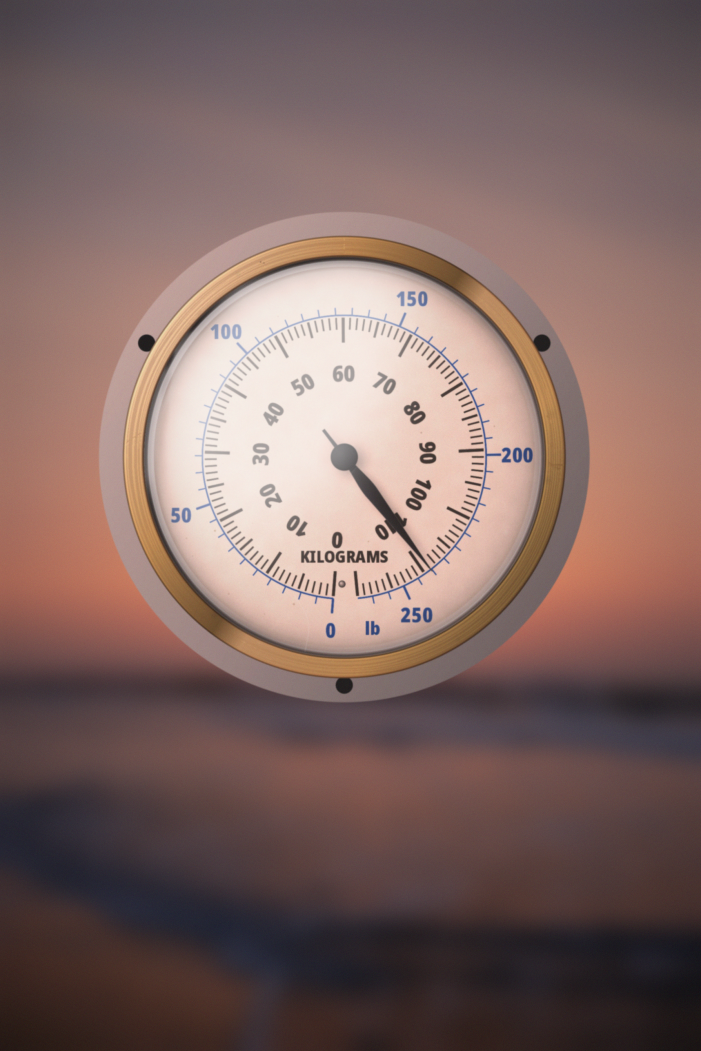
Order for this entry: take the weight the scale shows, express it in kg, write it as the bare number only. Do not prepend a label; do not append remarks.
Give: 109
